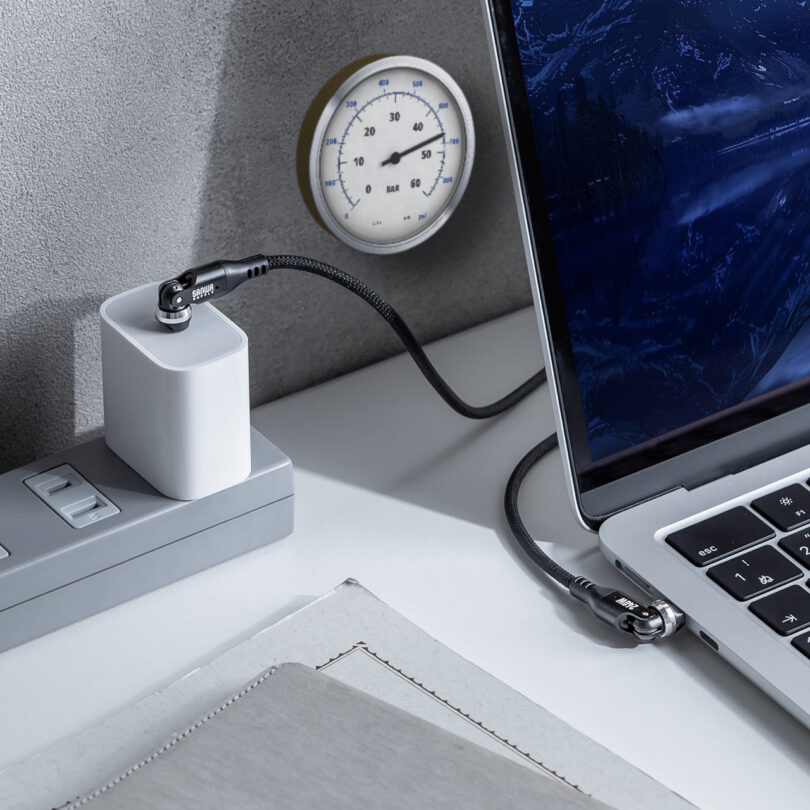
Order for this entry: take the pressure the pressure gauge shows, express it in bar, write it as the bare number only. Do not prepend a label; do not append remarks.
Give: 46
